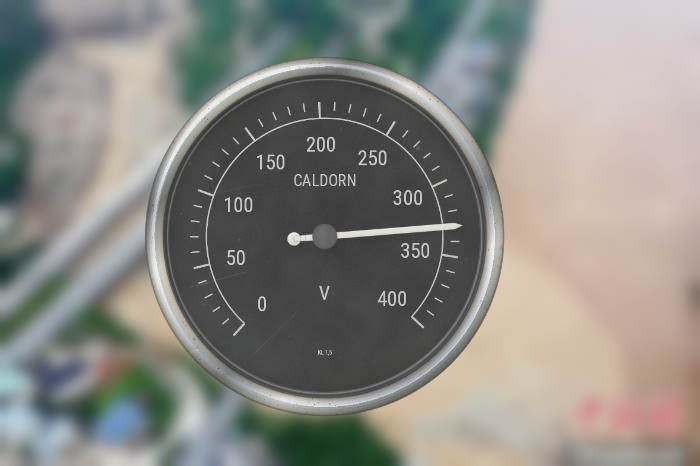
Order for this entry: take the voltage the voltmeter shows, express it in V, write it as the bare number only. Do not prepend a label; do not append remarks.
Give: 330
